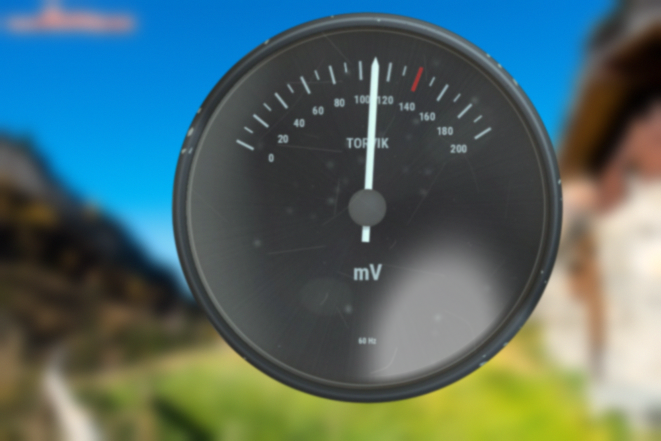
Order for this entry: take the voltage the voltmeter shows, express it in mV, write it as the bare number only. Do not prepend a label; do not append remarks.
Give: 110
